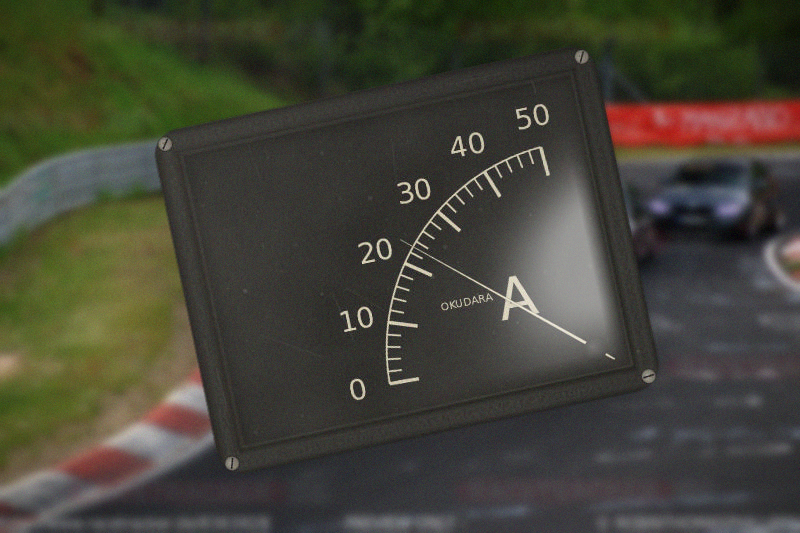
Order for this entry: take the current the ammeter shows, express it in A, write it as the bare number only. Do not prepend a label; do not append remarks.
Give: 23
